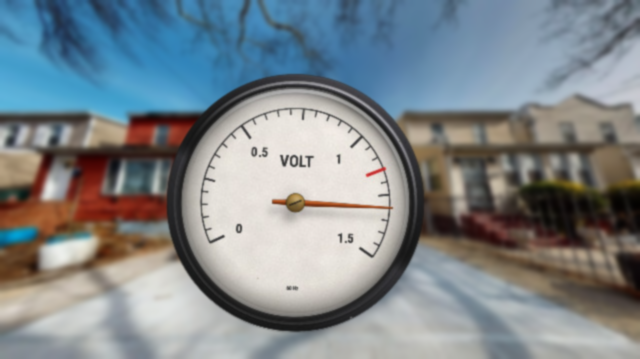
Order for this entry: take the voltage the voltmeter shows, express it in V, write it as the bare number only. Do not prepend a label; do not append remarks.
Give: 1.3
